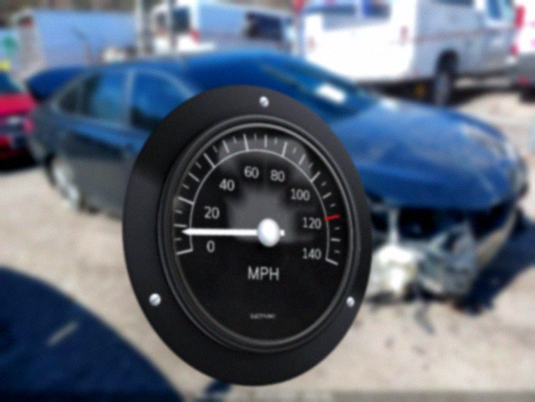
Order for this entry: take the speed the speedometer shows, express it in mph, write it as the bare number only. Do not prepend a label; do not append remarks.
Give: 7.5
